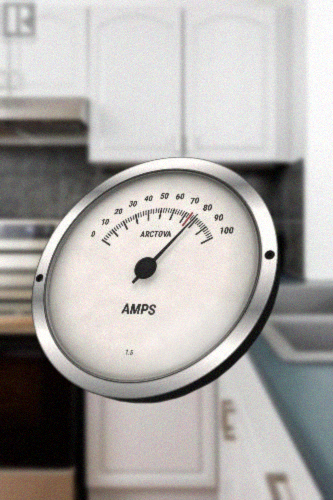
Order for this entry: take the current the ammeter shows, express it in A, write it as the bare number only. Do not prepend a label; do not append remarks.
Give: 80
